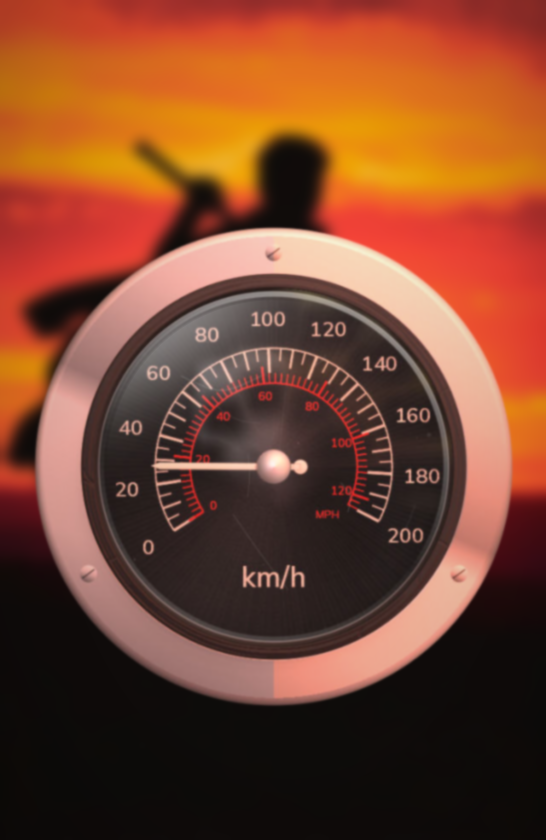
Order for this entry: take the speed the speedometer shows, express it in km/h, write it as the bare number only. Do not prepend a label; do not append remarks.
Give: 27.5
